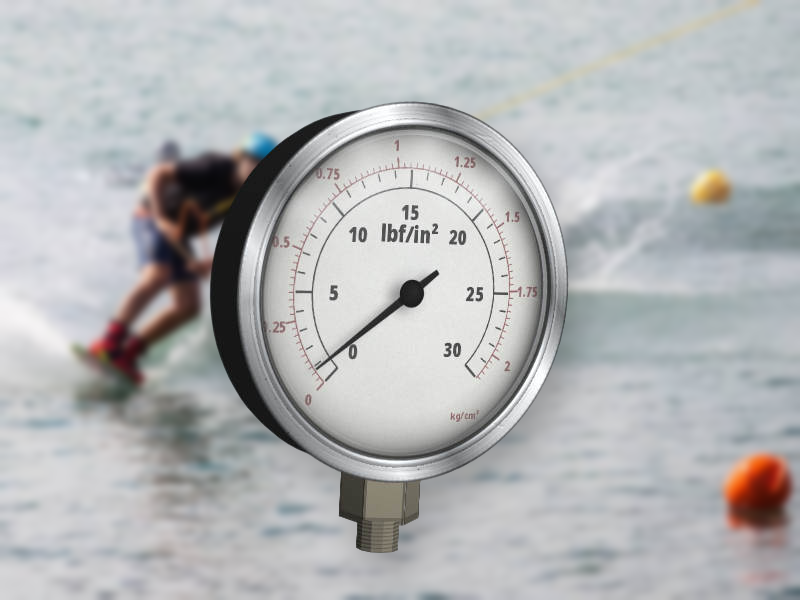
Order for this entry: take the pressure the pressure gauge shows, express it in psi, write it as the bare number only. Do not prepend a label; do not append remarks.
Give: 1
